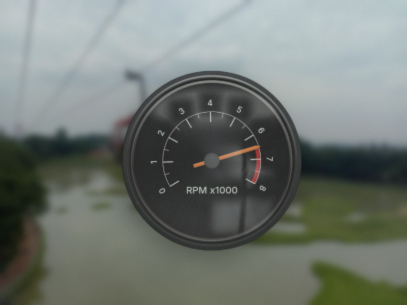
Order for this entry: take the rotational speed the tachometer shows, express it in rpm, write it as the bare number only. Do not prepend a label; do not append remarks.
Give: 6500
